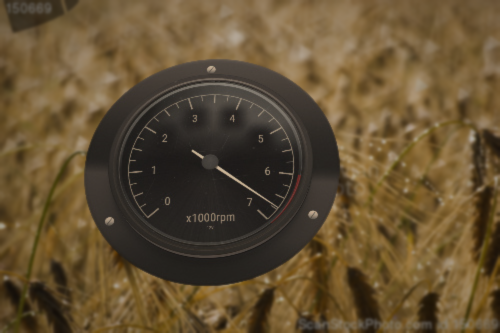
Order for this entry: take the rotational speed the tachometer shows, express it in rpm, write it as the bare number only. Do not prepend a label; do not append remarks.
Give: 6750
